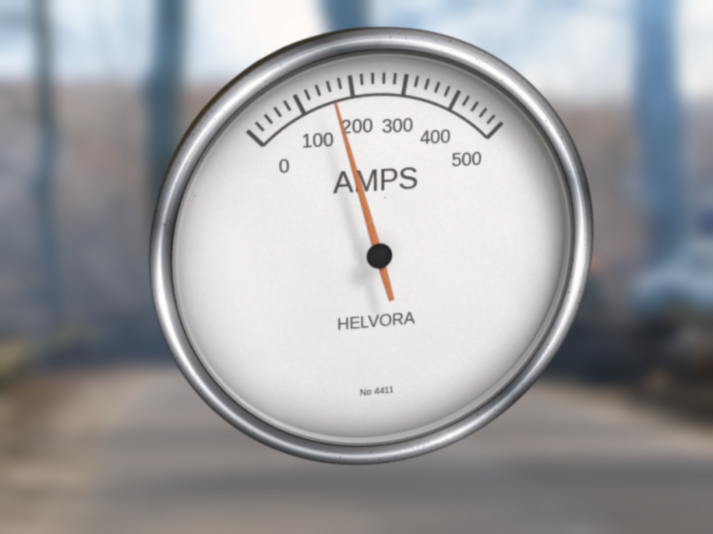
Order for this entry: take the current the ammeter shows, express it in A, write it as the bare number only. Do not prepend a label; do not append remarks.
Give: 160
